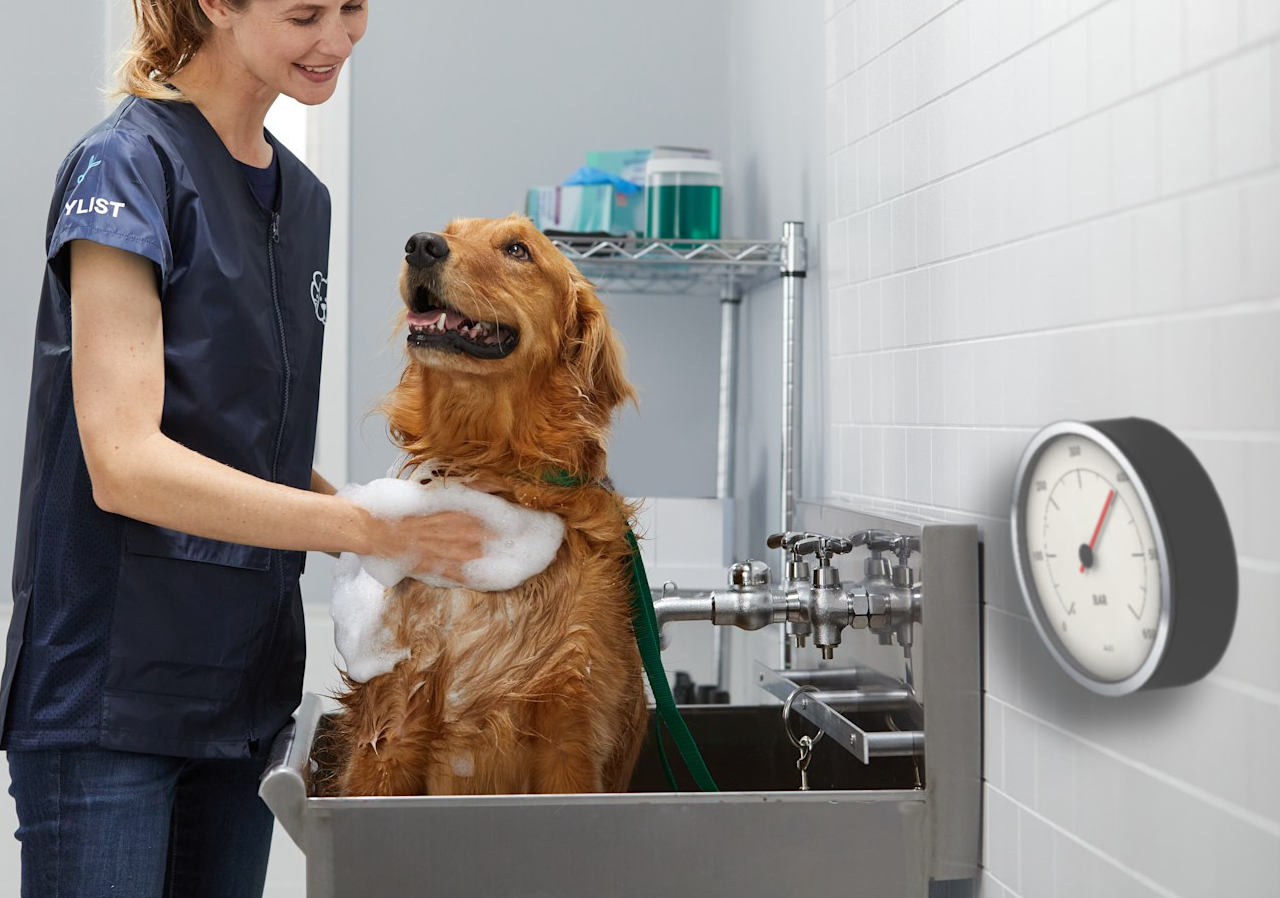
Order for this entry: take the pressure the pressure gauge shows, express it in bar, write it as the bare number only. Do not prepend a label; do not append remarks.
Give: 400
